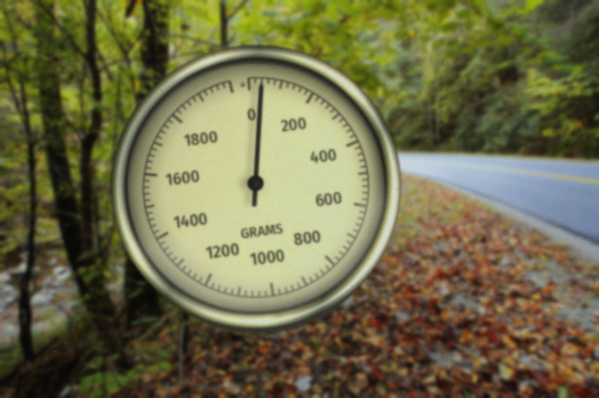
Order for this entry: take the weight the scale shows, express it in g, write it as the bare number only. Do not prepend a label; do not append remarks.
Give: 40
